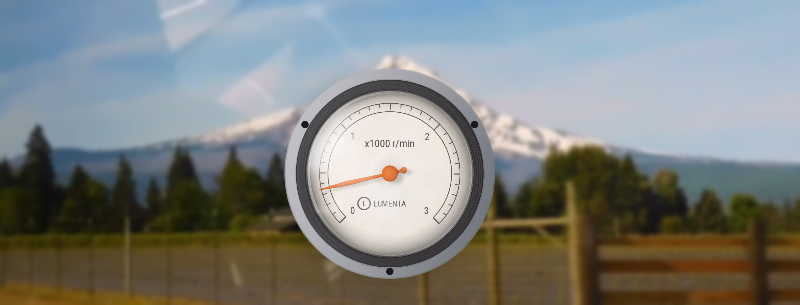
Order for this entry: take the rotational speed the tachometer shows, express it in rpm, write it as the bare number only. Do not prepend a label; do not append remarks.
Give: 350
